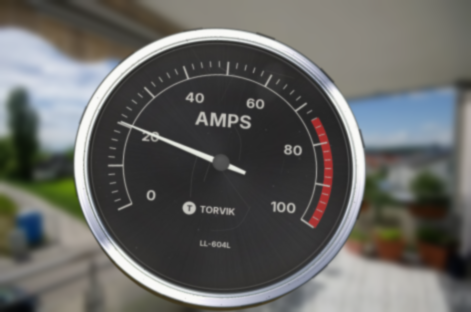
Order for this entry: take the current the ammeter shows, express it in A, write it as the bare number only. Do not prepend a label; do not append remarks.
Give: 20
